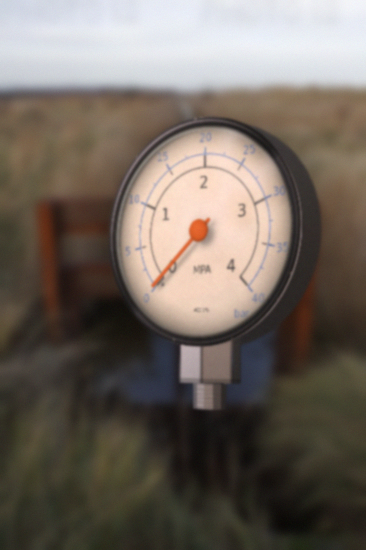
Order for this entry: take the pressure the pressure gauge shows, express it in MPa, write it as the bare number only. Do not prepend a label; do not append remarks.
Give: 0
